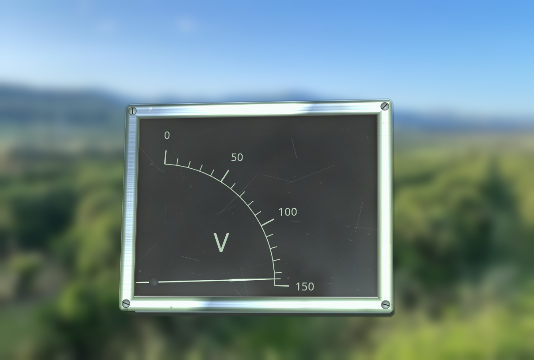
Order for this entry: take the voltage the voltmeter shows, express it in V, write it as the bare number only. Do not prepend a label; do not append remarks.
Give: 145
